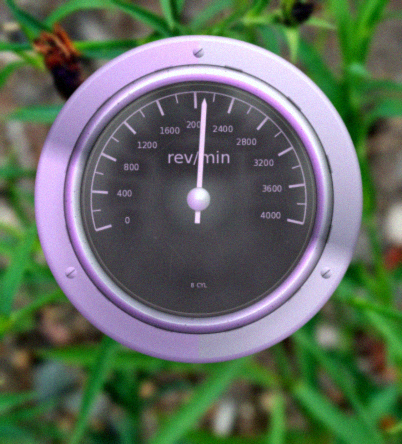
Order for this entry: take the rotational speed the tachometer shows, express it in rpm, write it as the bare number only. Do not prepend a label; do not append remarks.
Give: 2100
